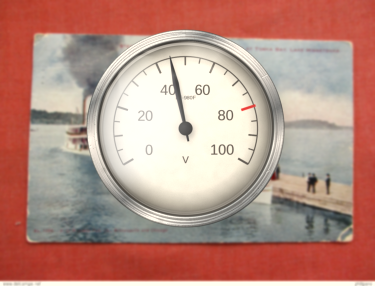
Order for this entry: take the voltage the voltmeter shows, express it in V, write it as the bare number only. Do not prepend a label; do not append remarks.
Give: 45
